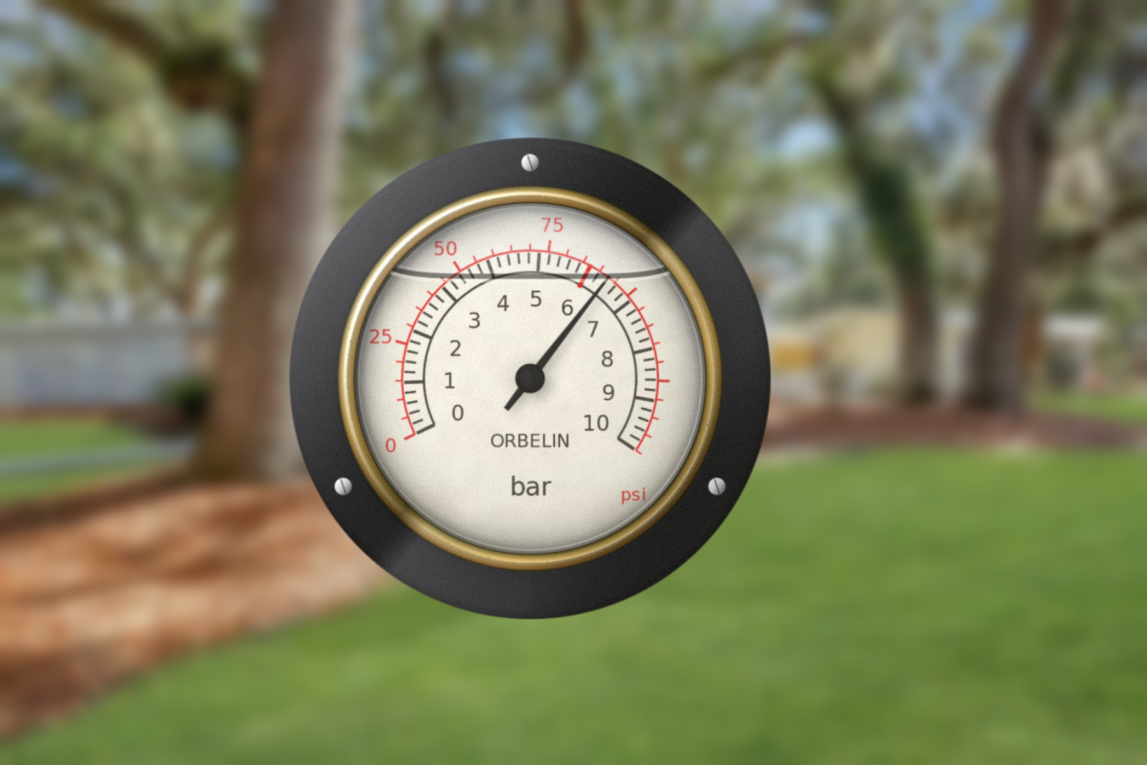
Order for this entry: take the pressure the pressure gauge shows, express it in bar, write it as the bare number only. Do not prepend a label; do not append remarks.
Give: 6.4
